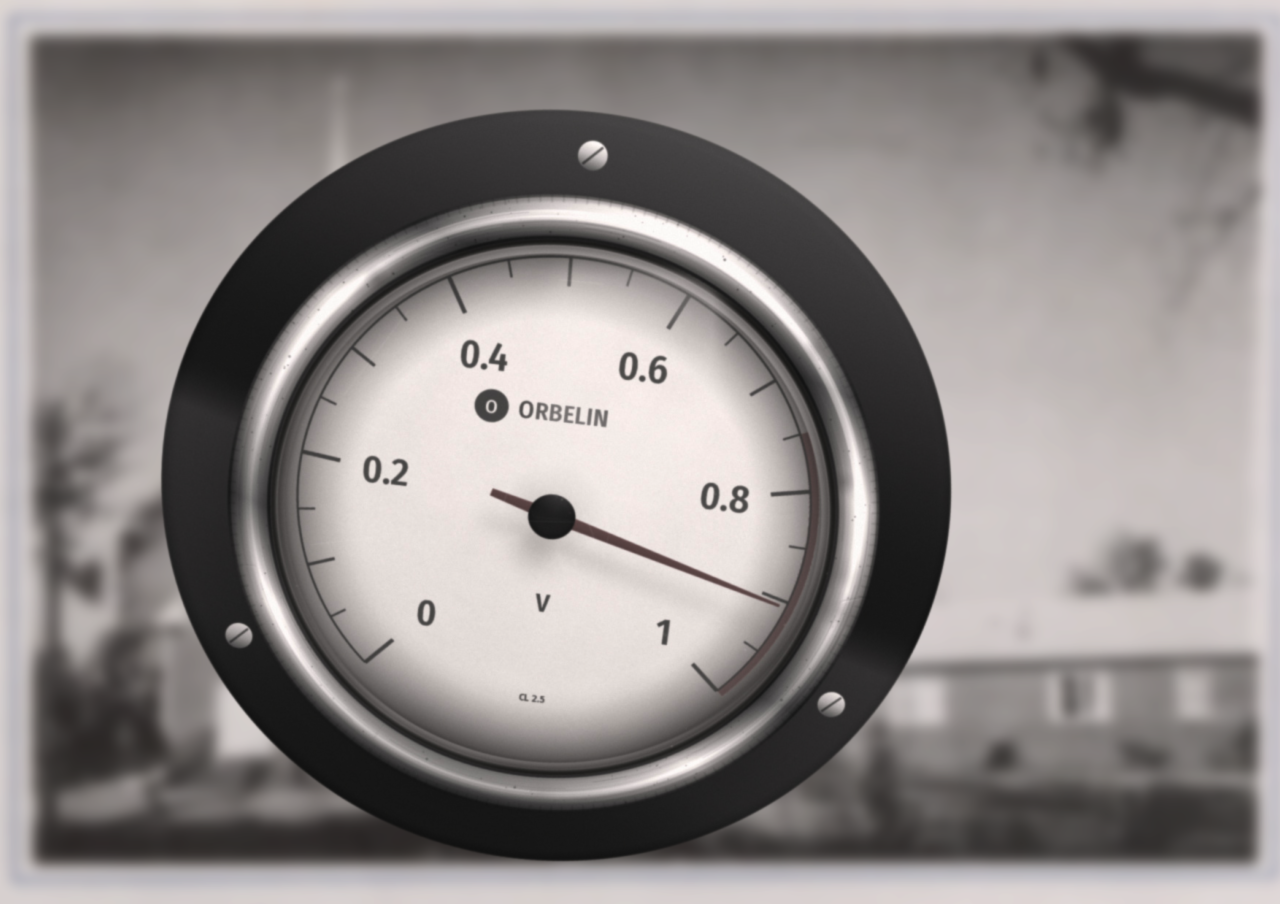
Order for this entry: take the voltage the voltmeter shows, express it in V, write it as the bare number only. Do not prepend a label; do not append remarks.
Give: 0.9
